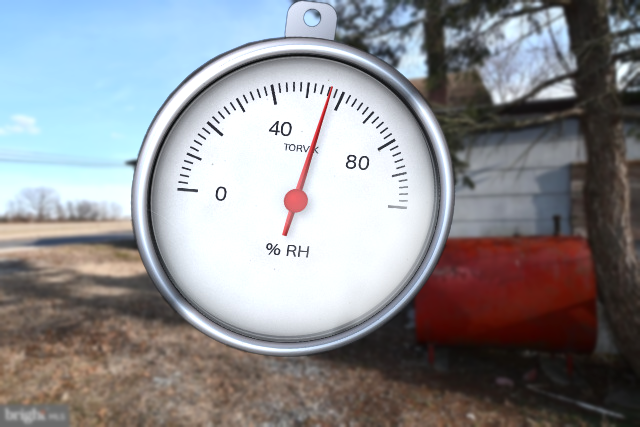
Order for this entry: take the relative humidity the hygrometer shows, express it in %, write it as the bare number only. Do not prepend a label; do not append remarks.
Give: 56
